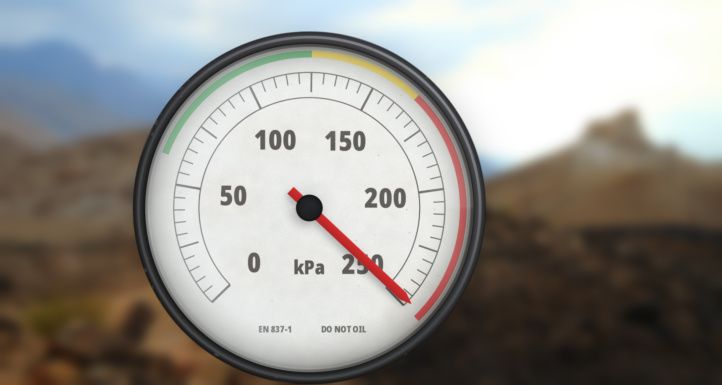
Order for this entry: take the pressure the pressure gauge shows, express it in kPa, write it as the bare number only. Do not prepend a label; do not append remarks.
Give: 247.5
